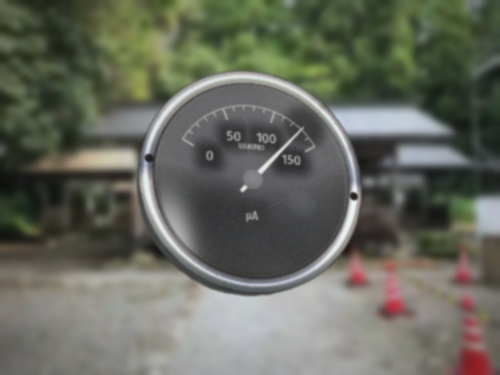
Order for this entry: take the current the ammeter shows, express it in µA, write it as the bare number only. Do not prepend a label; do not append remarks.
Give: 130
